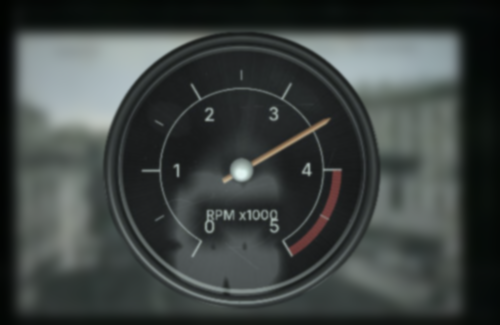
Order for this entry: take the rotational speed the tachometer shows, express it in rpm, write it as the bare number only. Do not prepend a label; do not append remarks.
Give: 3500
